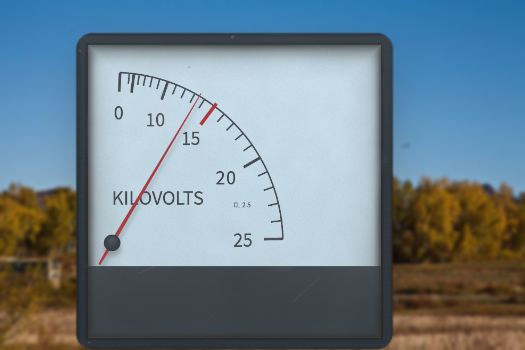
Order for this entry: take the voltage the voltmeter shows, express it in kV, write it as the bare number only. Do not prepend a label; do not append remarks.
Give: 13.5
